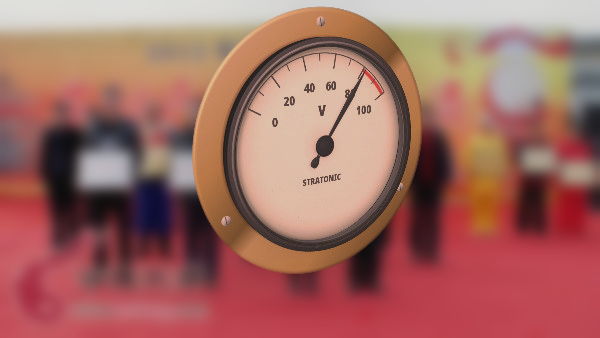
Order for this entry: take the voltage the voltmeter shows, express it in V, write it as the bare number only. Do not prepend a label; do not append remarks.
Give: 80
